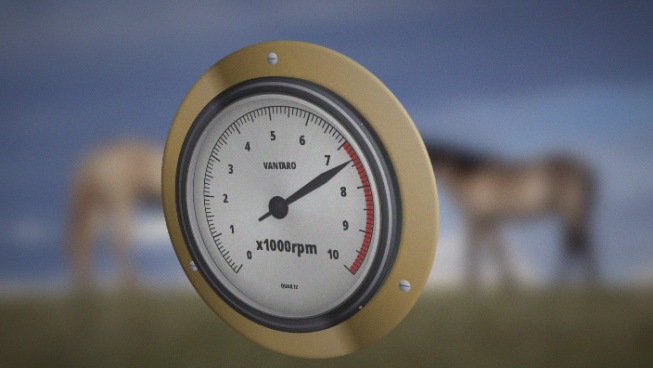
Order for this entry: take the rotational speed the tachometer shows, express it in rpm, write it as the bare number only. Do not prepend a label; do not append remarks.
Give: 7400
